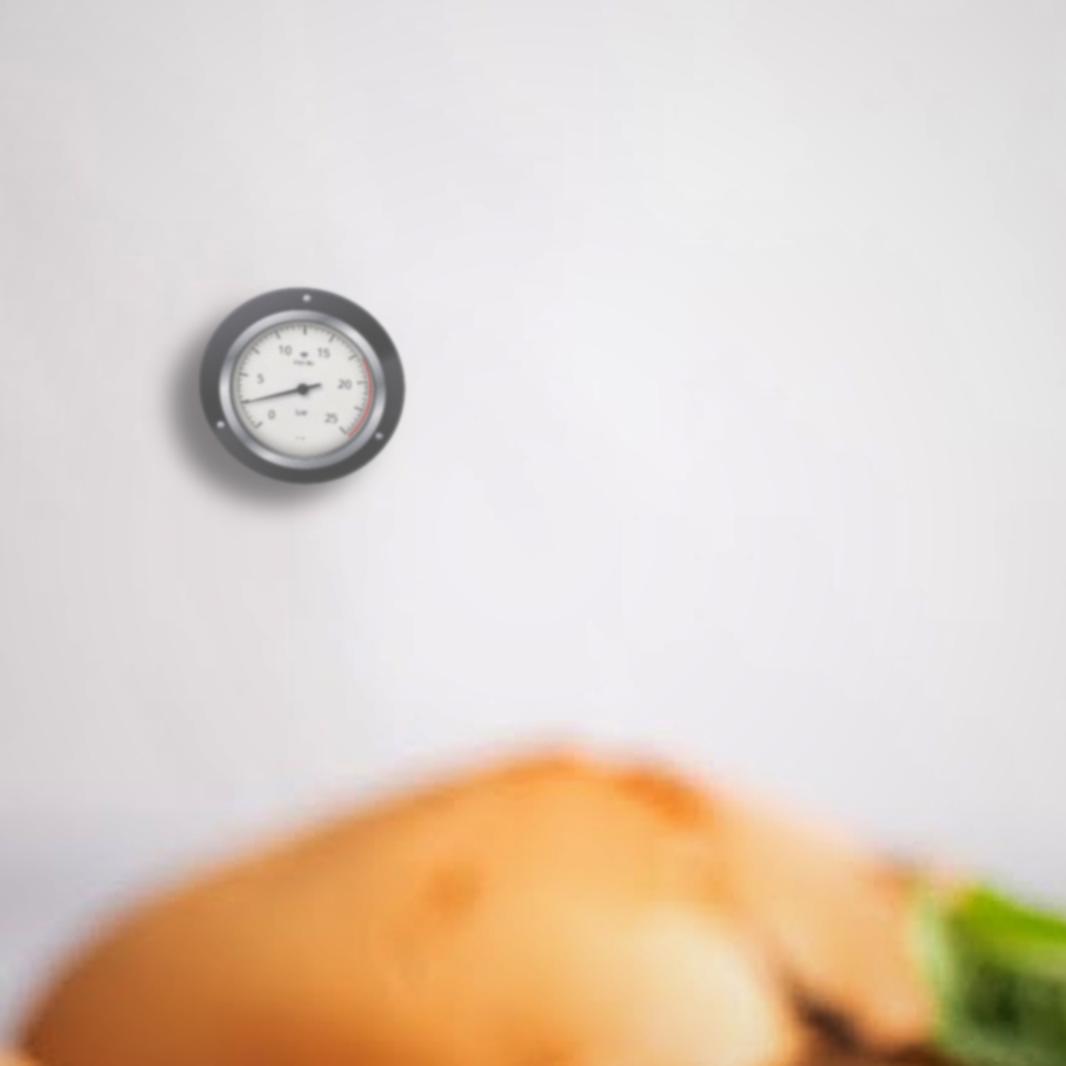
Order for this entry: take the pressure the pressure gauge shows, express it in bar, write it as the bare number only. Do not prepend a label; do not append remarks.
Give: 2.5
